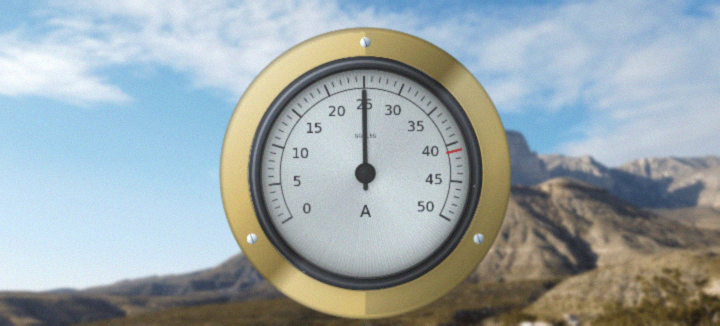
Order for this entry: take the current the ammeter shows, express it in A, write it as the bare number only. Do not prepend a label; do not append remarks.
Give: 25
